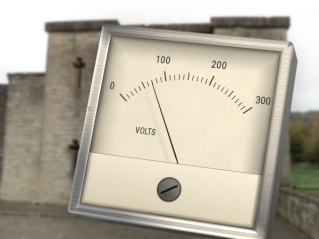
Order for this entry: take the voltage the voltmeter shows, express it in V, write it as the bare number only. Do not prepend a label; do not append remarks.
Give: 70
